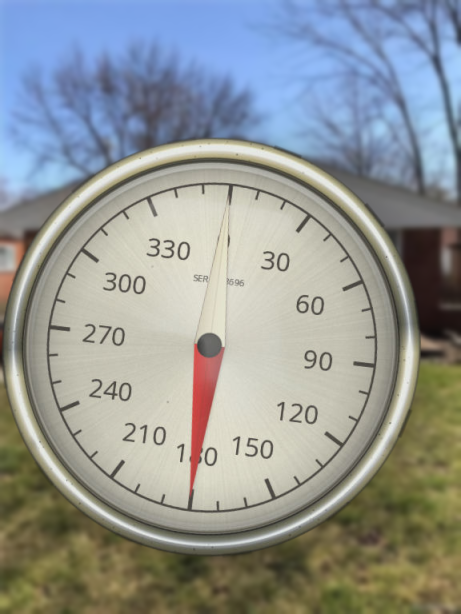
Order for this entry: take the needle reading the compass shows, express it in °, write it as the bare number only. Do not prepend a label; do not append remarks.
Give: 180
